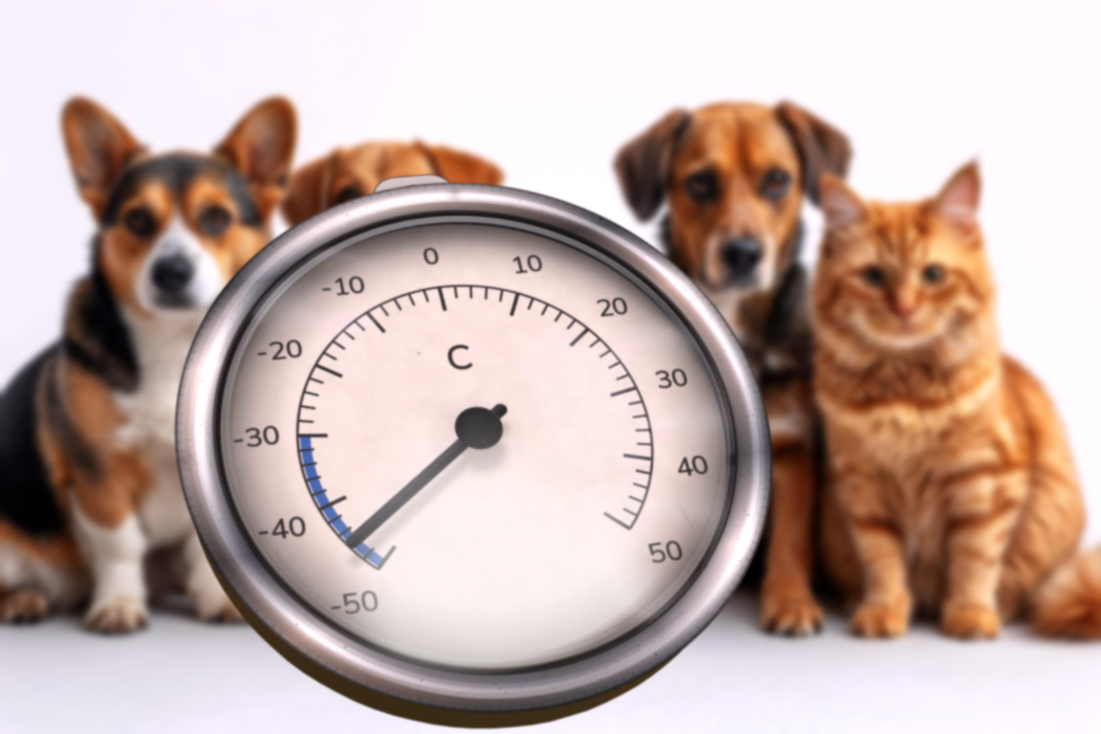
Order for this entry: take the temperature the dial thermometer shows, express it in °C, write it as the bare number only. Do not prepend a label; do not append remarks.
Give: -46
